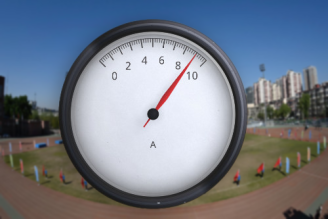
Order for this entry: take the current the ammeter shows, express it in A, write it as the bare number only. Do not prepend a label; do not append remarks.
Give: 9
